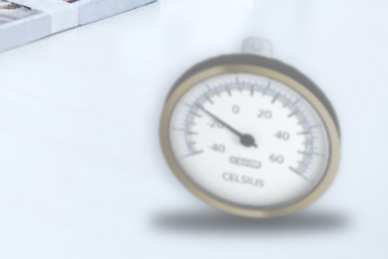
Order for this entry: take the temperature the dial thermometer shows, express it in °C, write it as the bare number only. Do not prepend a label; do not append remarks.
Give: -15
